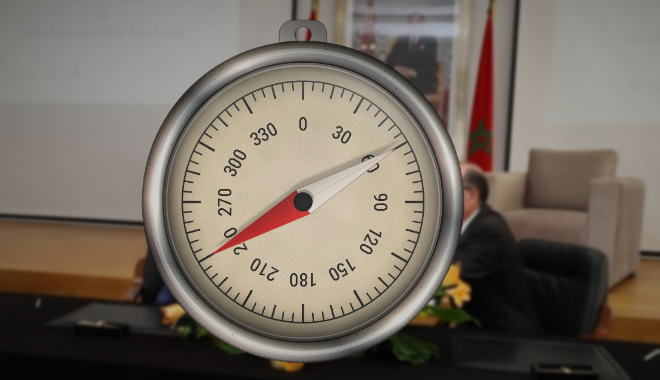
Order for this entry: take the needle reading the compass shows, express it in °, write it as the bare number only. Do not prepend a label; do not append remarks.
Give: 240
